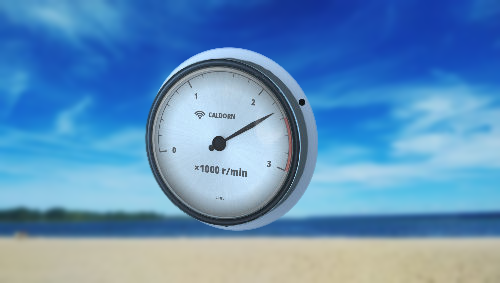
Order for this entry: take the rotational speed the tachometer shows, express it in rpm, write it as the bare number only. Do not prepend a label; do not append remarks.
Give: 2300
